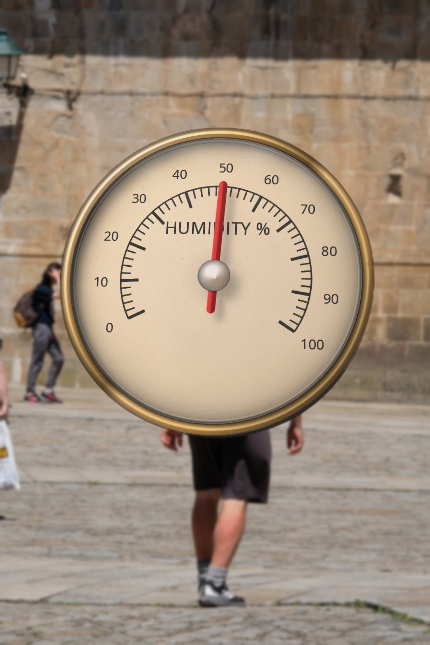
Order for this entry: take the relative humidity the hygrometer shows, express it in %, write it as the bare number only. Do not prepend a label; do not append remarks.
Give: 50
